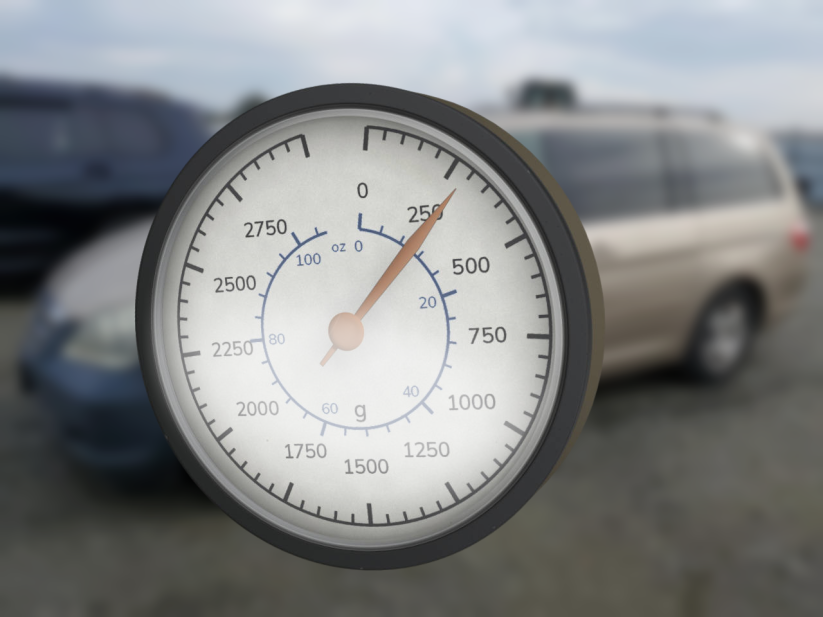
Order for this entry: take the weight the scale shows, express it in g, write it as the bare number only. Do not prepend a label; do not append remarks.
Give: 300
